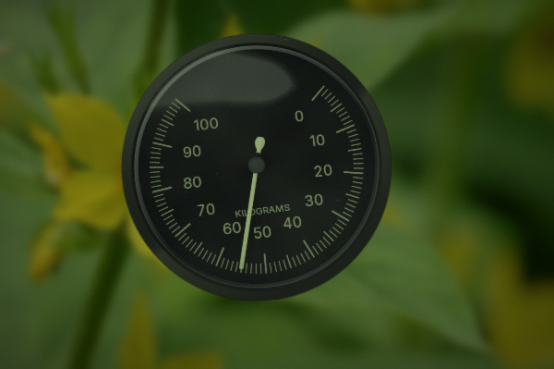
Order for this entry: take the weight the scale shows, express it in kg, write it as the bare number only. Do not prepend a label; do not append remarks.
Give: 55
